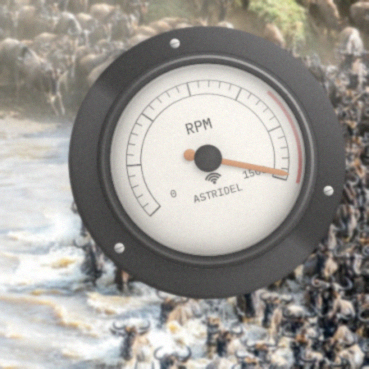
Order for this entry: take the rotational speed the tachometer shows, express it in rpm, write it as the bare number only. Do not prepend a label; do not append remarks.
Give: 1475
